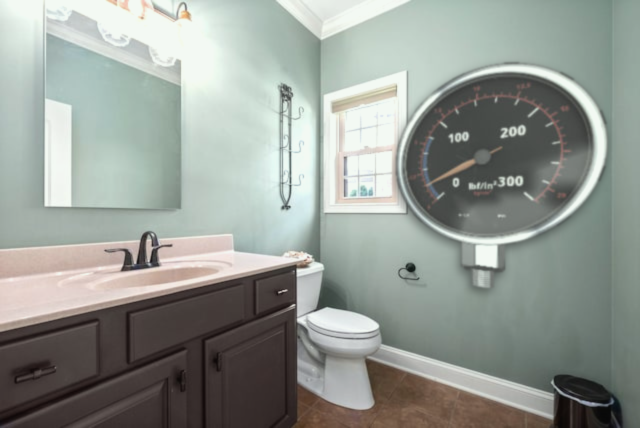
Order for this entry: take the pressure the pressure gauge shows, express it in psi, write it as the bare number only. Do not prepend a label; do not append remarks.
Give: 20
